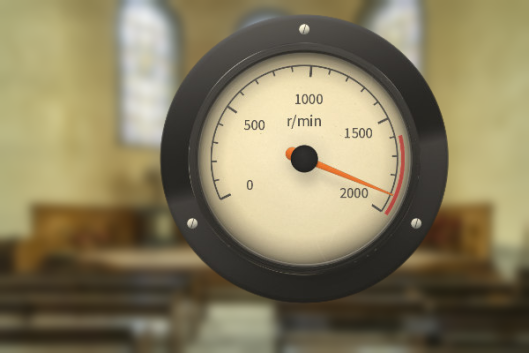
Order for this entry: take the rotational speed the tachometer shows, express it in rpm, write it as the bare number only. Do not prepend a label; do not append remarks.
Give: 1900
